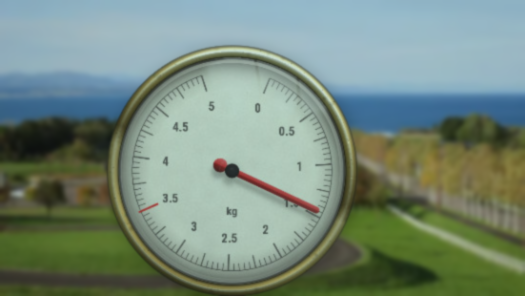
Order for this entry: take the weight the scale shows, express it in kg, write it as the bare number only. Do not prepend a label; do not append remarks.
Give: 1.45
